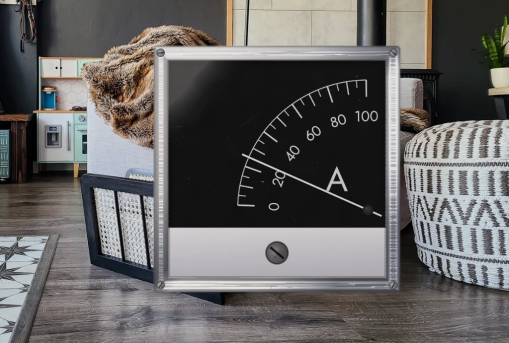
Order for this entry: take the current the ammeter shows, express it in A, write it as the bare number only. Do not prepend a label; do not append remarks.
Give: 25
